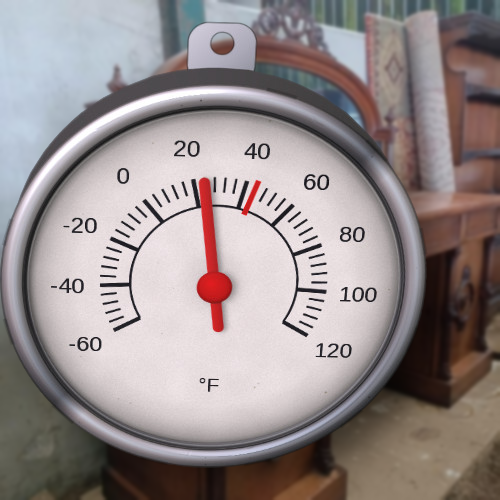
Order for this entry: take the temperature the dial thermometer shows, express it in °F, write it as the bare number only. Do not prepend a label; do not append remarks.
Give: 24
